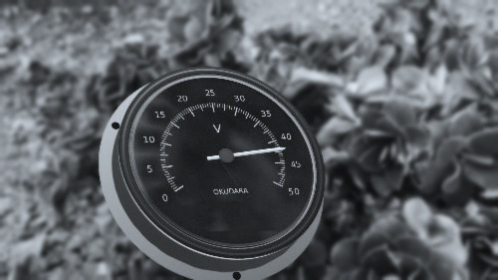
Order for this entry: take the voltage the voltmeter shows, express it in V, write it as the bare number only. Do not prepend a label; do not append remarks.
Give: 42.5
